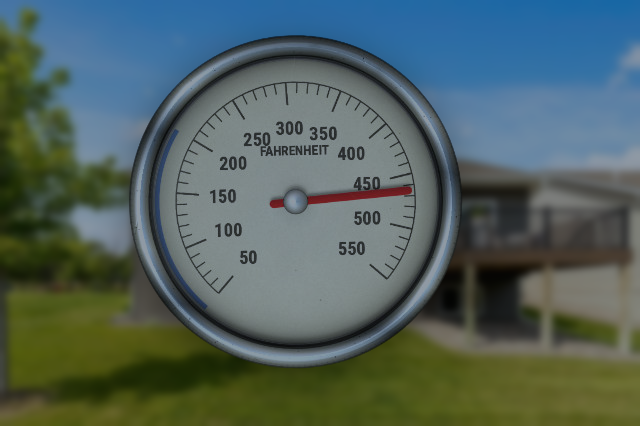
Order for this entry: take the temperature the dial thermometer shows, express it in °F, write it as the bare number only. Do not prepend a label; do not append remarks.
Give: 465
